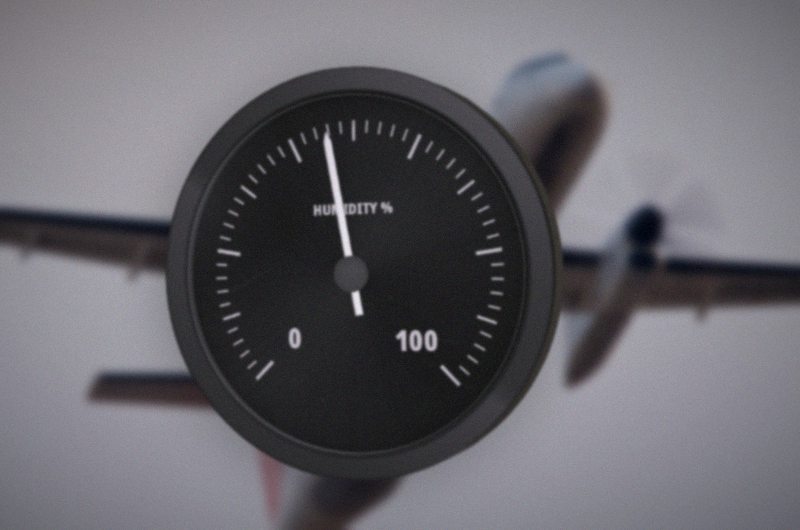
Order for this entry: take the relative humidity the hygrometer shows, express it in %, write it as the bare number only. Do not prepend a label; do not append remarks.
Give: 46
